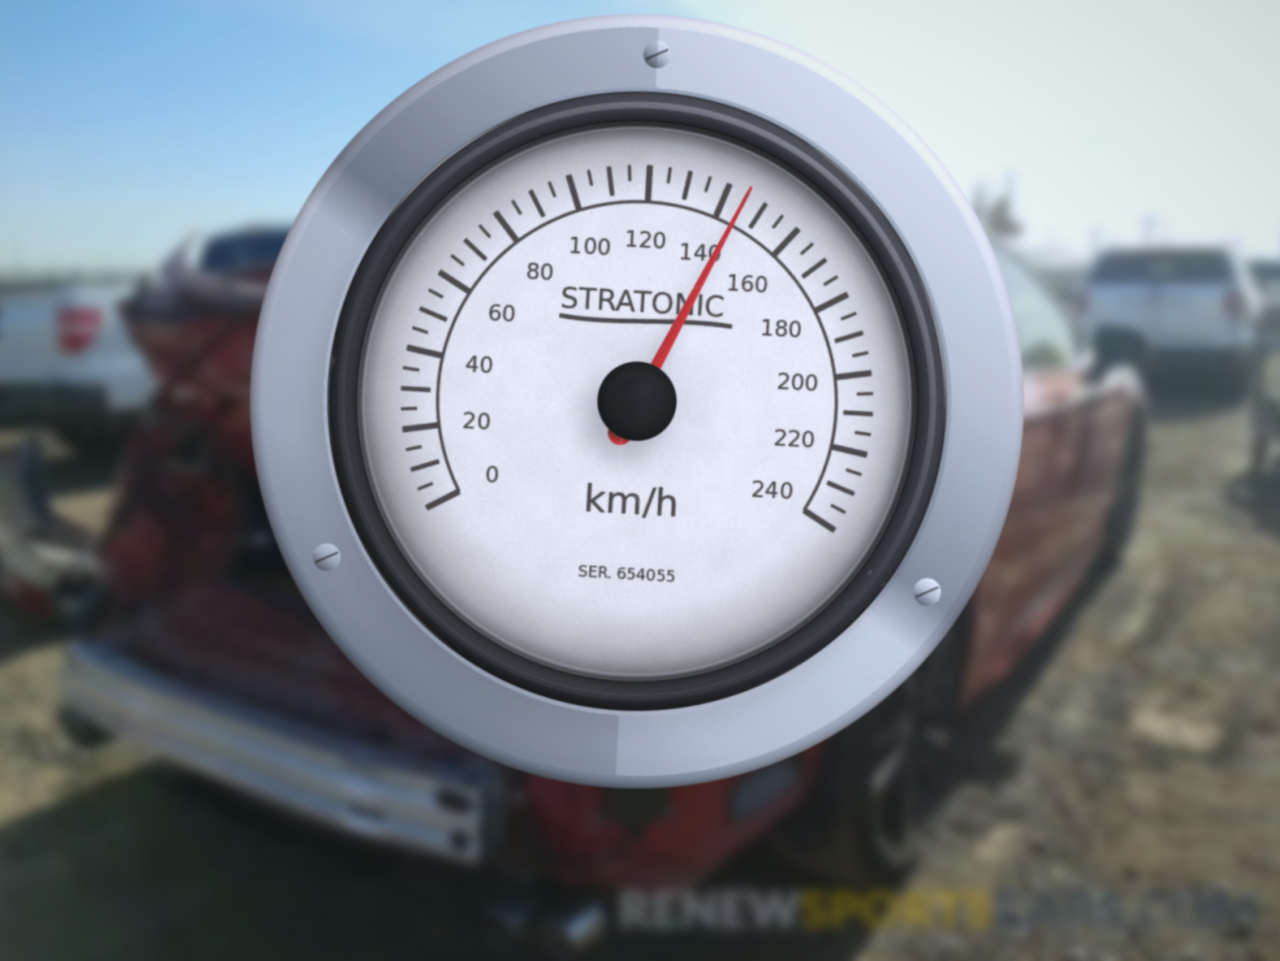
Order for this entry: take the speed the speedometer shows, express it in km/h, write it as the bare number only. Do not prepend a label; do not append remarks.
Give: 145
